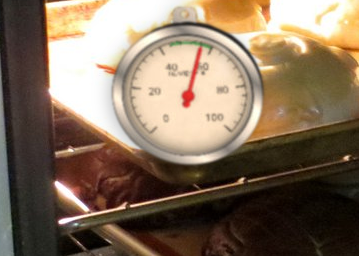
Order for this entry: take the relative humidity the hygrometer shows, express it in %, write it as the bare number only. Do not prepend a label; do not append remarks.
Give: 56
